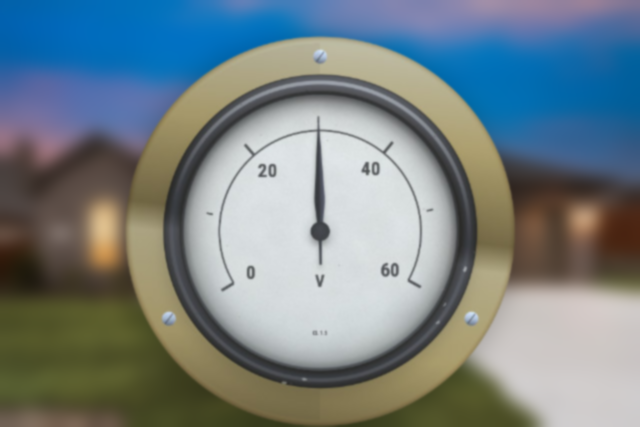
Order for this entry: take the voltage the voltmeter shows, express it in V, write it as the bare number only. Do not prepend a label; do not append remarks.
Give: 30
